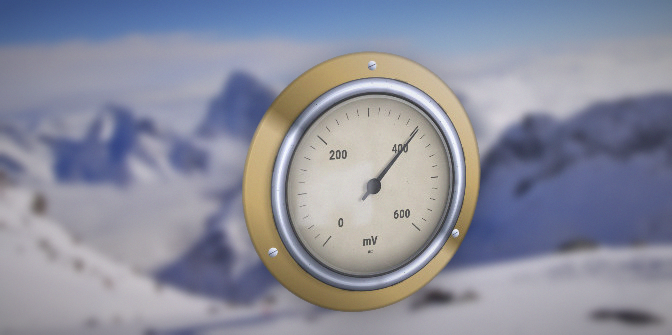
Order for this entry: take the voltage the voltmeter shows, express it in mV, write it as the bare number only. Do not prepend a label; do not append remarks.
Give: 400
